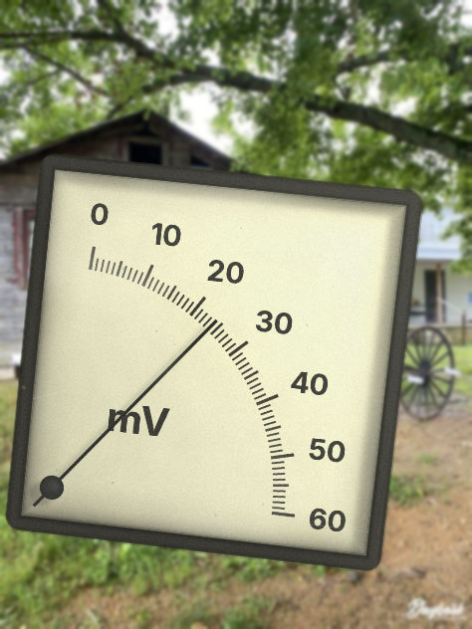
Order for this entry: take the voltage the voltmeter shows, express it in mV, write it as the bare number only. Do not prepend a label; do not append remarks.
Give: 24
